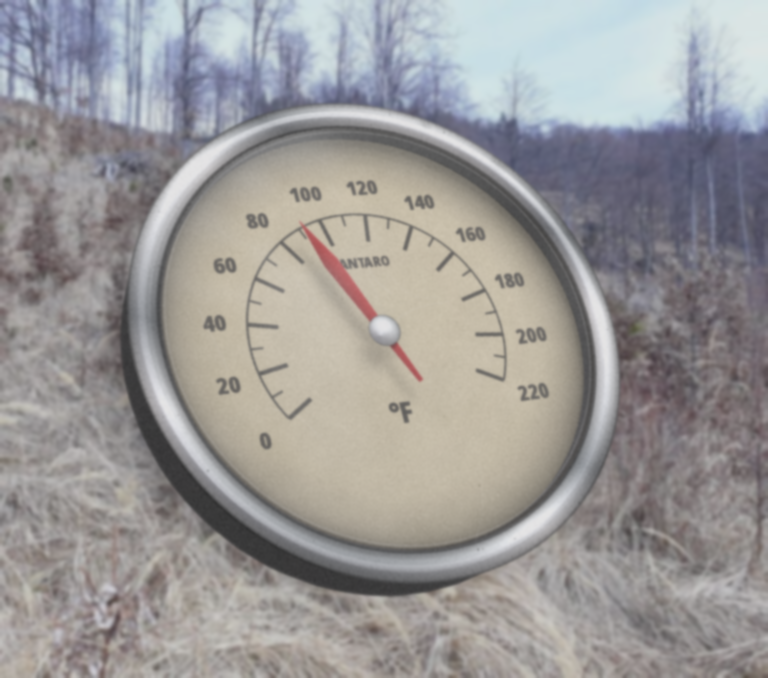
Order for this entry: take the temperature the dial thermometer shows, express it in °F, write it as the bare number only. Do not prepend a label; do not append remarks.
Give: 90
